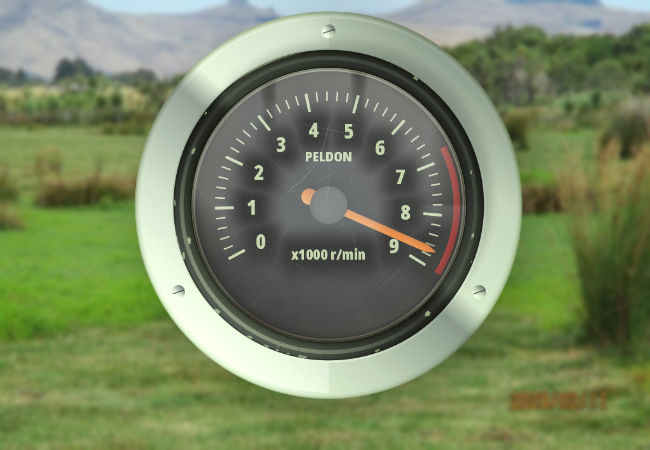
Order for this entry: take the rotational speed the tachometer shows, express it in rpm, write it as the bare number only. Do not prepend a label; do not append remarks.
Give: 8700
